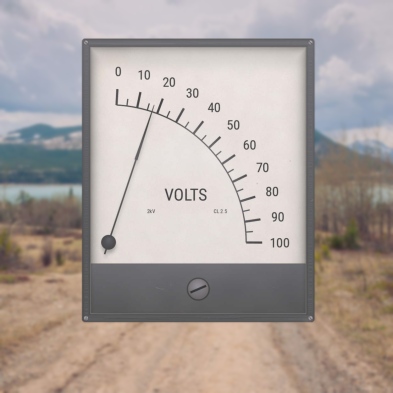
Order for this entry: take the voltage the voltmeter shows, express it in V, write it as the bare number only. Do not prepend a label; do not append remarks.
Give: 17.5
